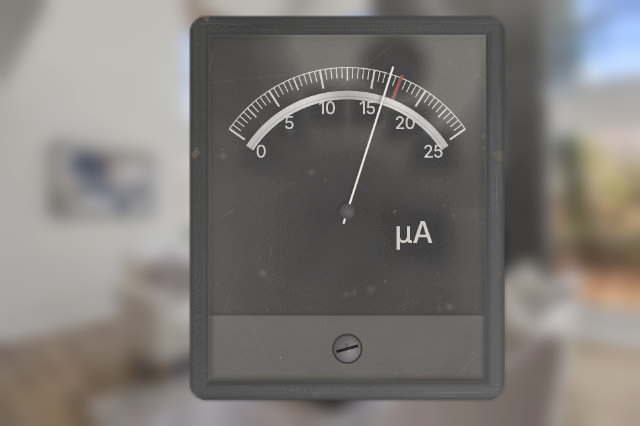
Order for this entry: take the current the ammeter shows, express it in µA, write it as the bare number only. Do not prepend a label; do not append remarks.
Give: 16.5
